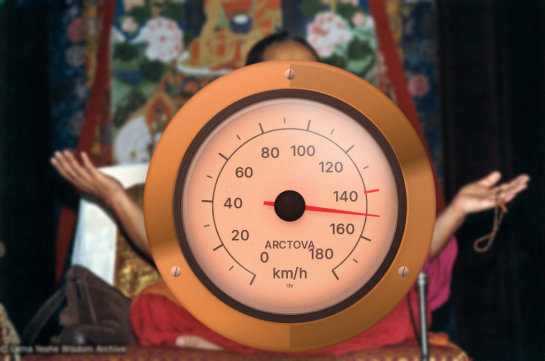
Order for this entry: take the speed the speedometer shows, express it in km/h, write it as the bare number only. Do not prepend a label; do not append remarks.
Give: 150
